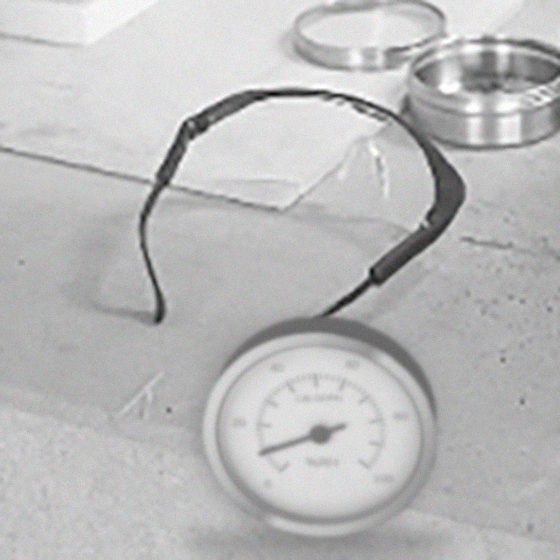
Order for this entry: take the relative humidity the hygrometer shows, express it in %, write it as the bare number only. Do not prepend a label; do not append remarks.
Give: 10
